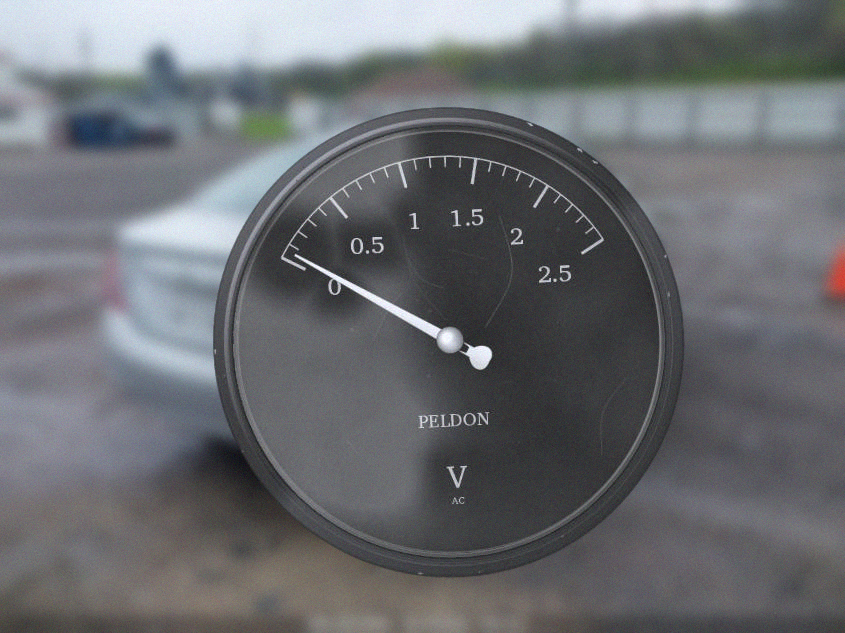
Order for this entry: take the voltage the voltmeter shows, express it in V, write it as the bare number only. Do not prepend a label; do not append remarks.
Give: 0.05
